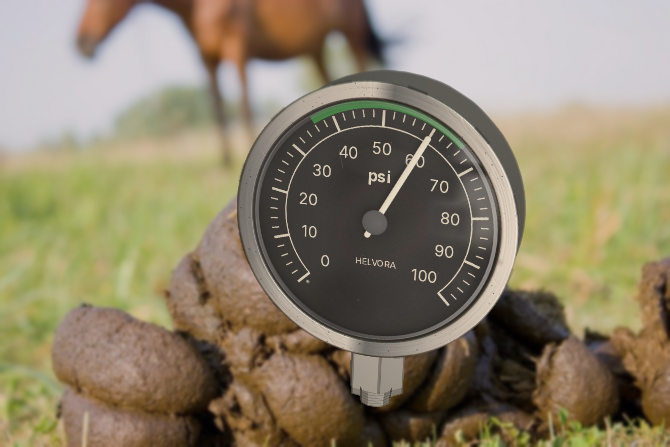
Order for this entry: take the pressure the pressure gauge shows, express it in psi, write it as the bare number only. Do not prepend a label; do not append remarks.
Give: 60
